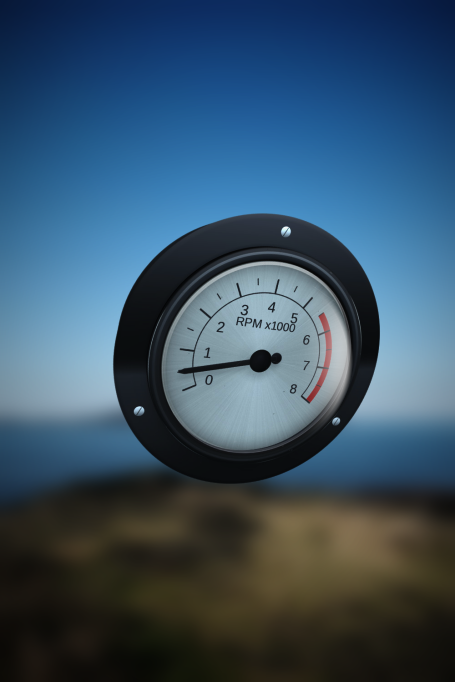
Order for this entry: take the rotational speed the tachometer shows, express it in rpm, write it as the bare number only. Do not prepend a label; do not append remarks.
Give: 500
